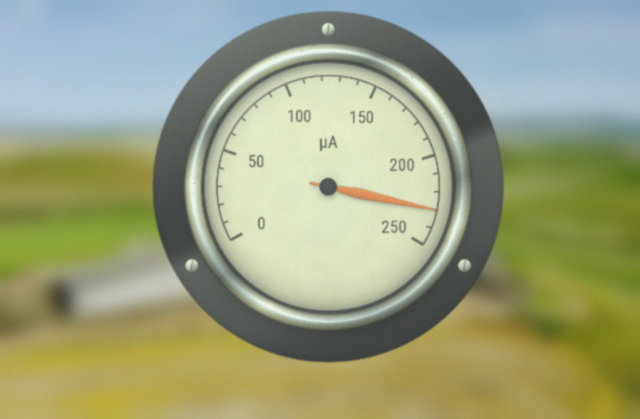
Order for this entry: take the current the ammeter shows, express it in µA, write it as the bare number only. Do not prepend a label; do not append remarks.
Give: 230
